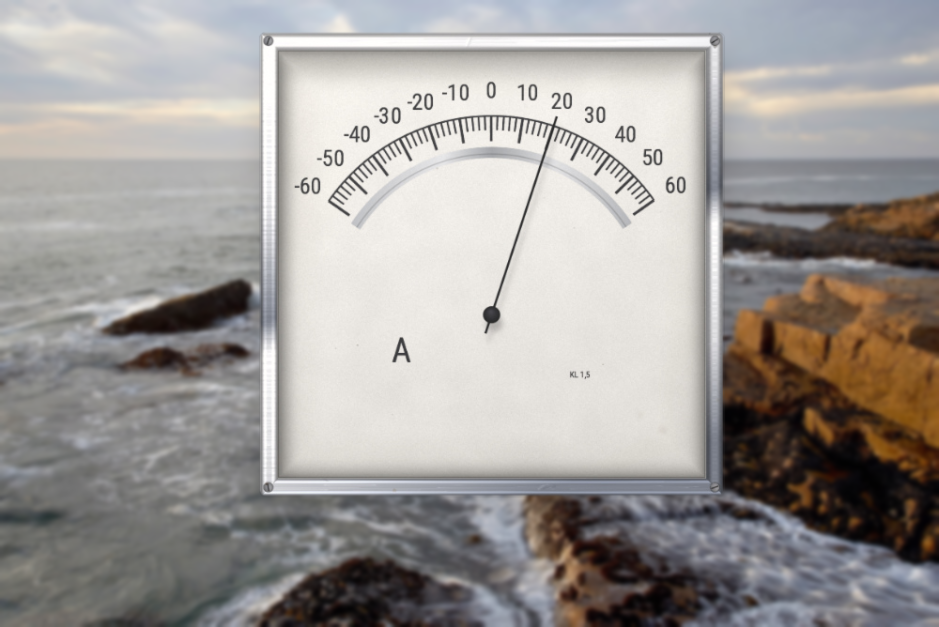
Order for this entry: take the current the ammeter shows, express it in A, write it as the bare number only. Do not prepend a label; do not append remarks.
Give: 20
